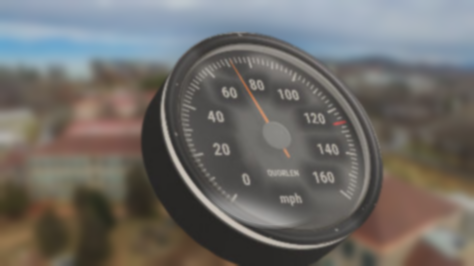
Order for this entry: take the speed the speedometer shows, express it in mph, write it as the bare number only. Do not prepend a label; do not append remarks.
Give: 70
